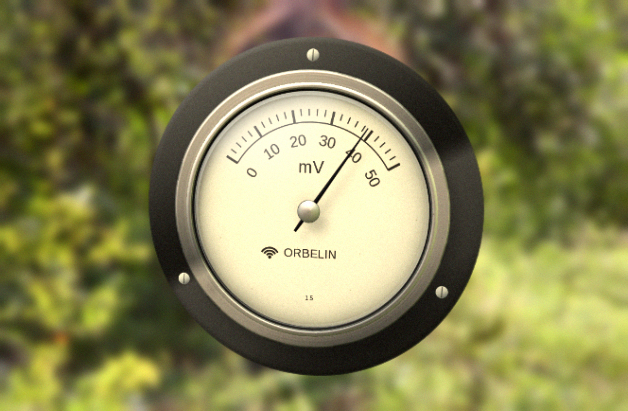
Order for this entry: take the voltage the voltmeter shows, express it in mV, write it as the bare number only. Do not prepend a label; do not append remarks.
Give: 39
